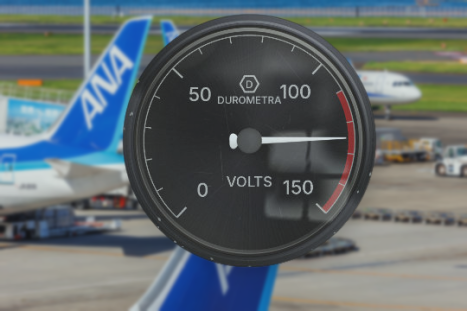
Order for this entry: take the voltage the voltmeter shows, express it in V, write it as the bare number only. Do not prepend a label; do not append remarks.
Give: 125
